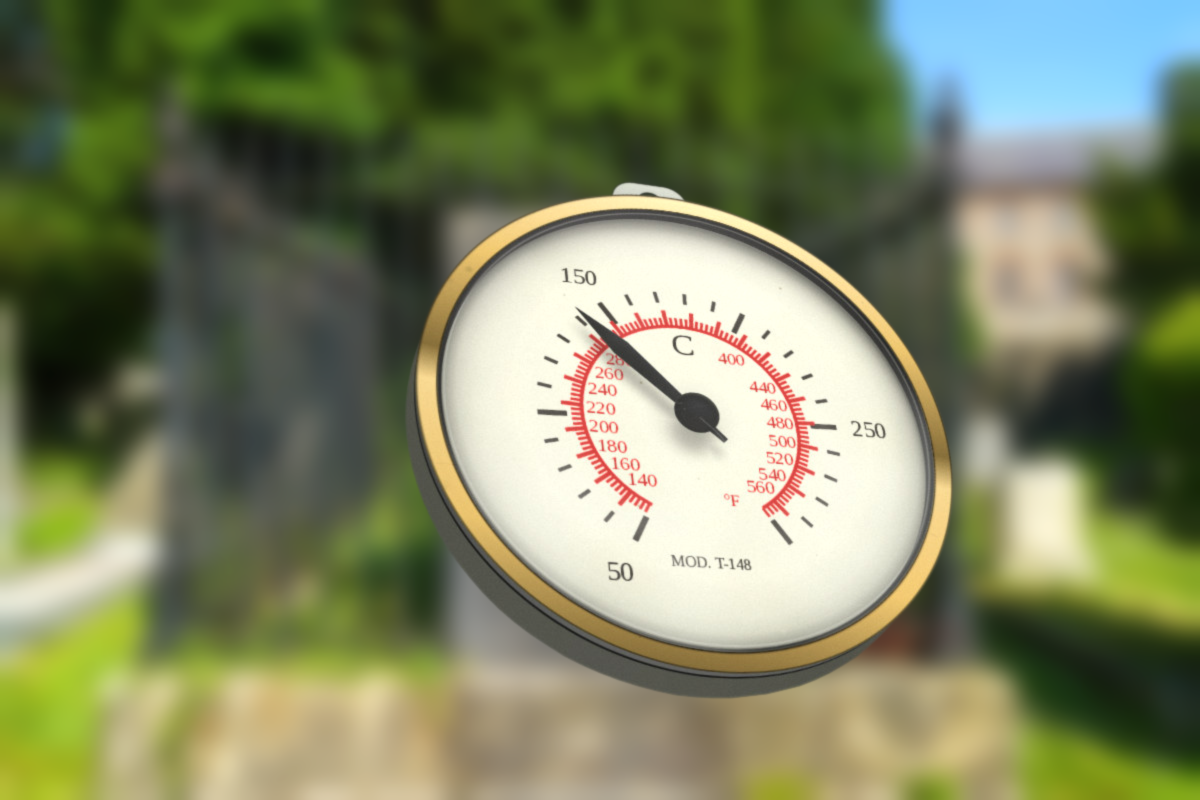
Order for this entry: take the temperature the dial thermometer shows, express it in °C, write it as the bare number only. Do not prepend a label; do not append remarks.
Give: 140
